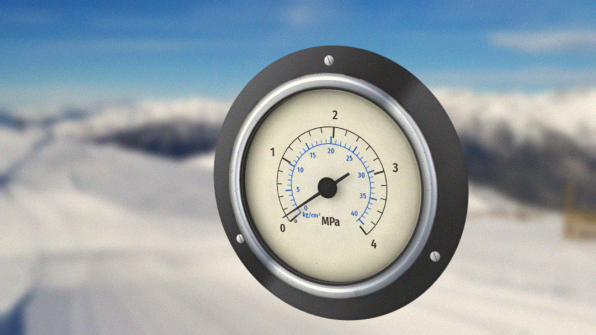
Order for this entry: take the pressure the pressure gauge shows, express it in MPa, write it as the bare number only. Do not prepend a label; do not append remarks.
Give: 0.1
